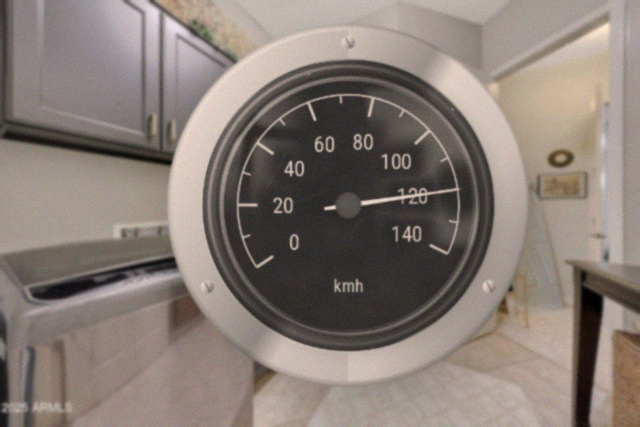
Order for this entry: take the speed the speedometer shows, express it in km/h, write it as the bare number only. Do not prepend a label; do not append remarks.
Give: 120
